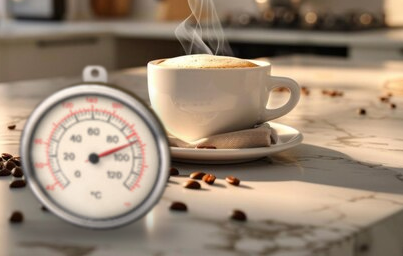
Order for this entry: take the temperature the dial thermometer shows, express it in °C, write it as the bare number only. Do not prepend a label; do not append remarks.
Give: 90
